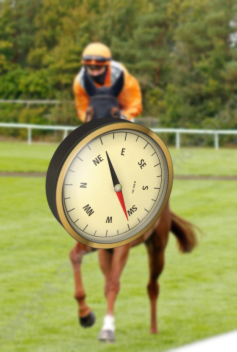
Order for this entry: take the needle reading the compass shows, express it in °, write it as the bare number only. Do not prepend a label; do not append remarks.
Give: 240
